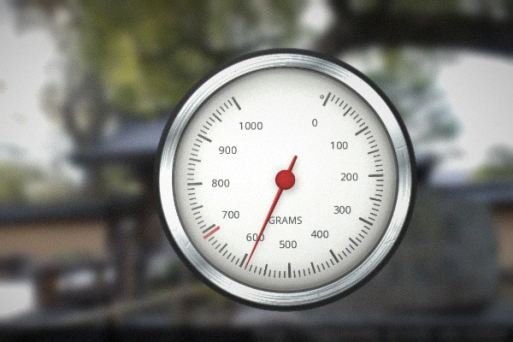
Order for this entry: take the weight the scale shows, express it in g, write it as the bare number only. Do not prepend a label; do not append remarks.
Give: 590
